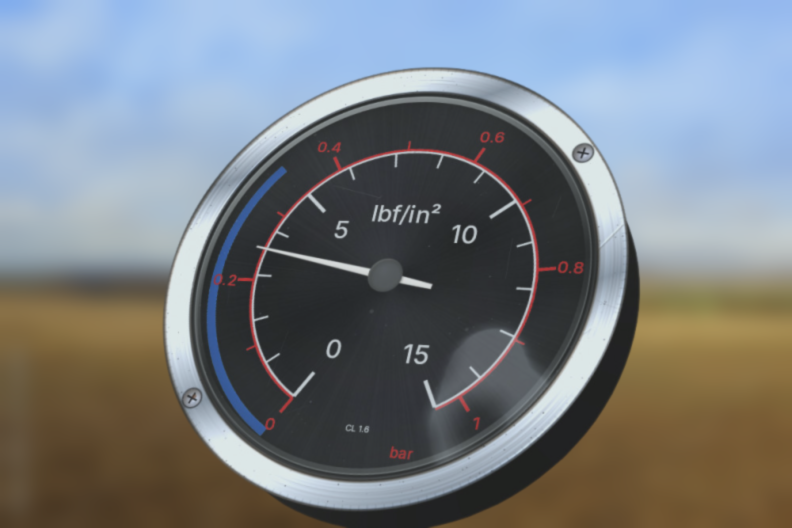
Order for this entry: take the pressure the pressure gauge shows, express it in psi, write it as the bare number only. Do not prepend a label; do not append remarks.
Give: 3.5
